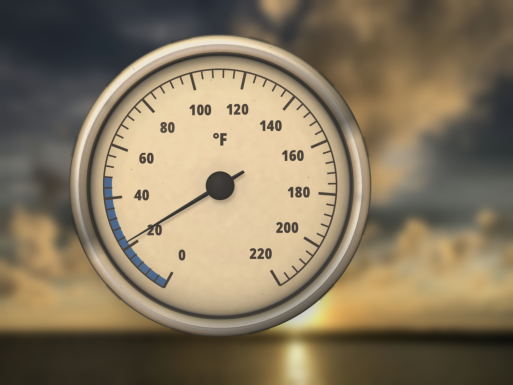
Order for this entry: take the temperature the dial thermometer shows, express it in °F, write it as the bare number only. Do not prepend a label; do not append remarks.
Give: 22
